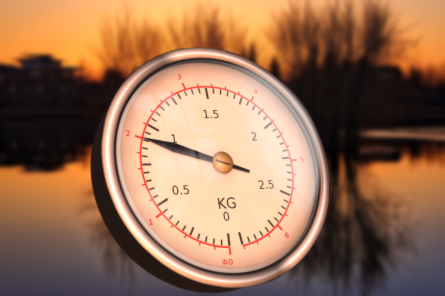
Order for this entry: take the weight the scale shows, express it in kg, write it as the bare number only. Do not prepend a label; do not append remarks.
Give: 0.9
